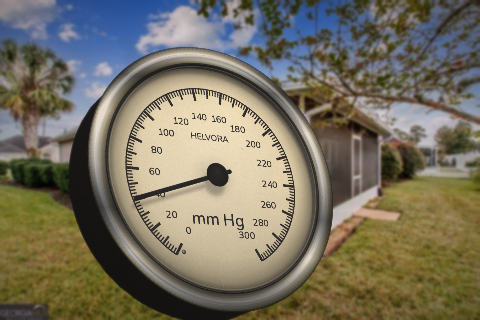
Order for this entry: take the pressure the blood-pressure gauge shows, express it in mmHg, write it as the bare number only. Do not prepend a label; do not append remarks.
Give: 40
